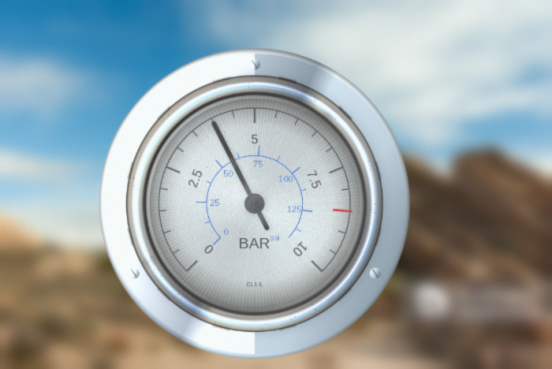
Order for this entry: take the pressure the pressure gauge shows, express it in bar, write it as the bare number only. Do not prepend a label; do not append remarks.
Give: 4
